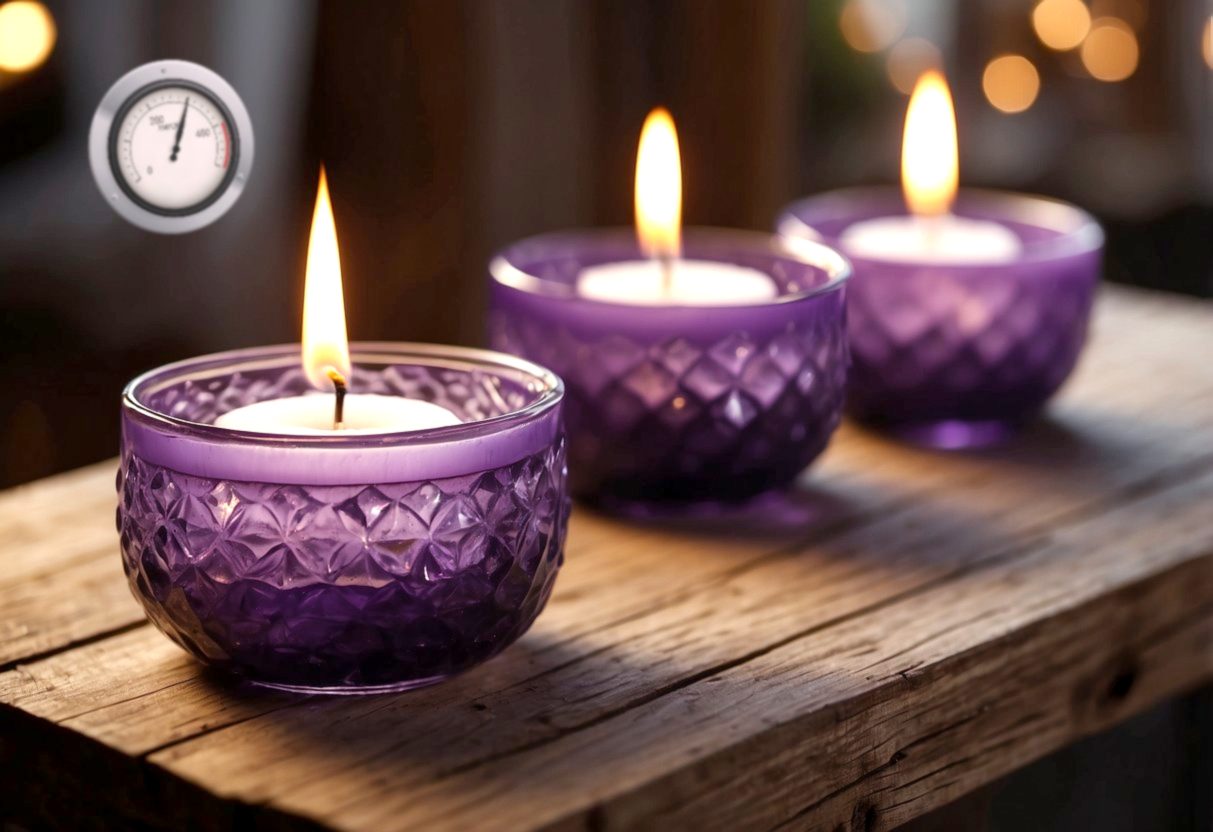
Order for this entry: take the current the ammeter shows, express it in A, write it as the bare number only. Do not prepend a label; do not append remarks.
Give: 300
